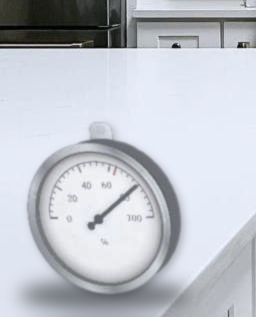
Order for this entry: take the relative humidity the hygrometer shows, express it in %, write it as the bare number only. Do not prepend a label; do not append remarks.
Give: 80
